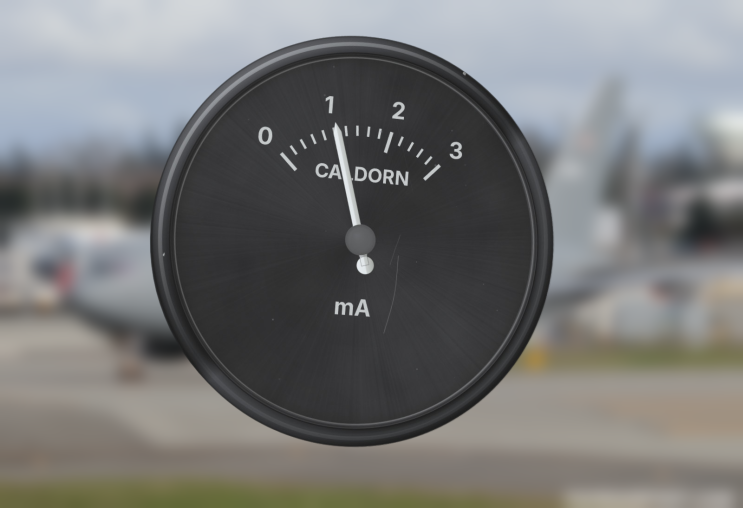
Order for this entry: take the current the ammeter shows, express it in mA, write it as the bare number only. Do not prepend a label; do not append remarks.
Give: 1
